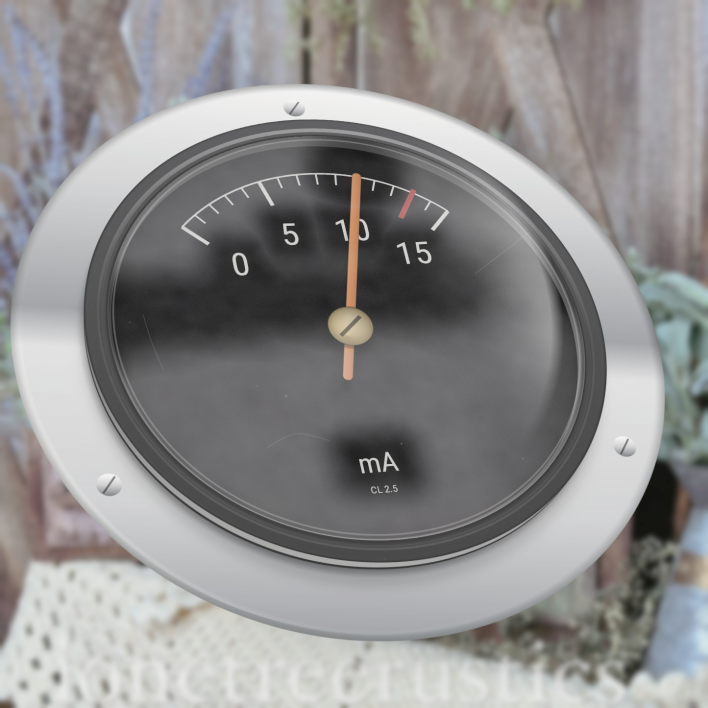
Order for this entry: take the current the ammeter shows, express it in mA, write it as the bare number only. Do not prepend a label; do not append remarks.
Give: 10
